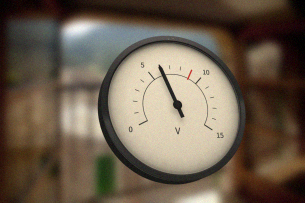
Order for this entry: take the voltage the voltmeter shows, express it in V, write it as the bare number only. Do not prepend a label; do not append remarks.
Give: 6
